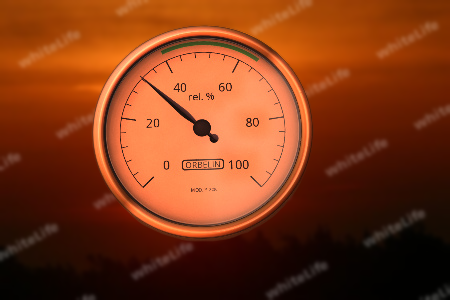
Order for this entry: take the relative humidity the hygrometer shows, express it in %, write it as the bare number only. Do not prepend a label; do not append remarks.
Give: 32
